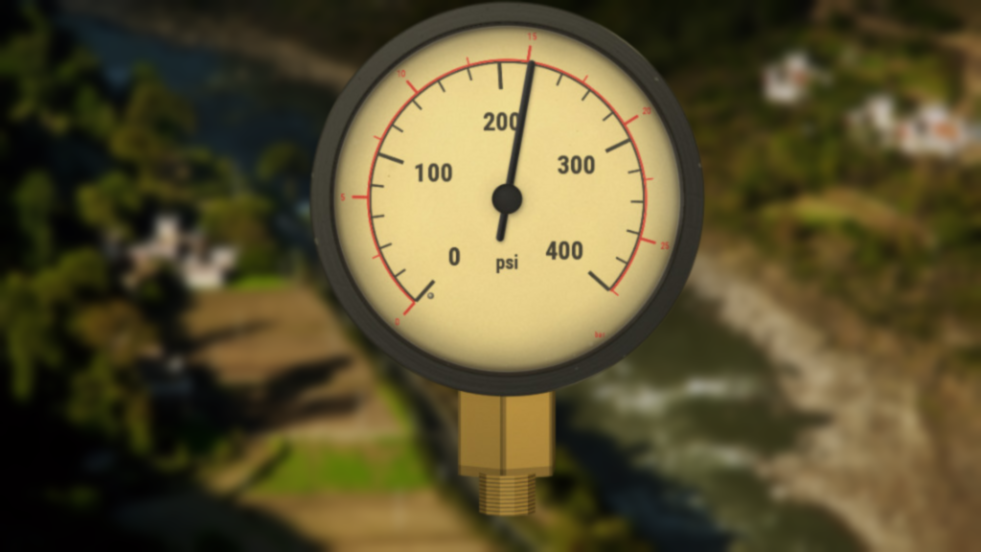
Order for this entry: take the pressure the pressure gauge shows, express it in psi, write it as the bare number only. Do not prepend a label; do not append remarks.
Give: 220
